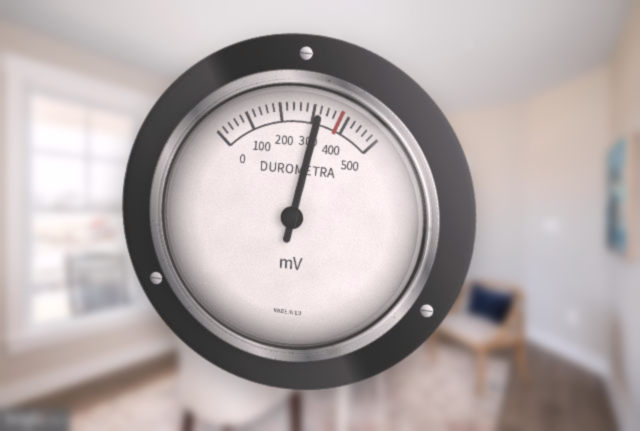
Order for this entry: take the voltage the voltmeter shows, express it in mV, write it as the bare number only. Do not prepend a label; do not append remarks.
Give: 320
